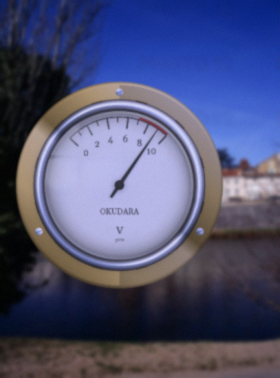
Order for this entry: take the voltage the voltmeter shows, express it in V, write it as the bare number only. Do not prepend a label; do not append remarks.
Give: 9
